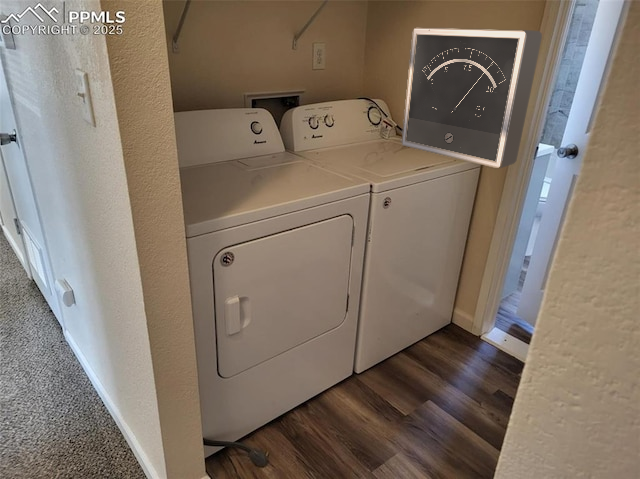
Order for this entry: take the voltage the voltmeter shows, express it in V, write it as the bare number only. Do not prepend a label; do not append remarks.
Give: 9
